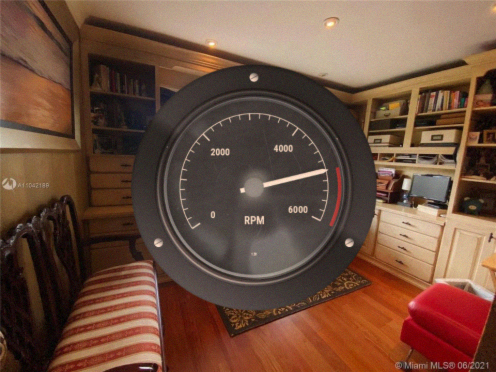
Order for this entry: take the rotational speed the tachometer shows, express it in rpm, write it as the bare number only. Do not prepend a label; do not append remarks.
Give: 5000
